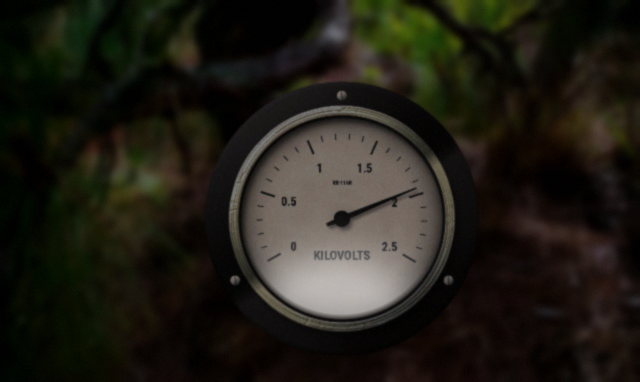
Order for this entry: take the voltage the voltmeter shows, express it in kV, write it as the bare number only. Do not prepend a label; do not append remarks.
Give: 1.95
